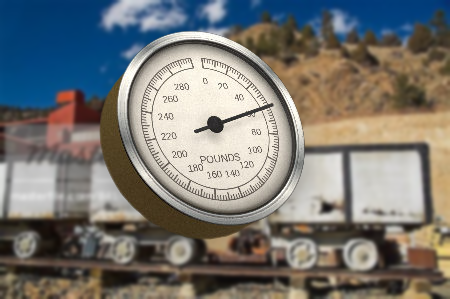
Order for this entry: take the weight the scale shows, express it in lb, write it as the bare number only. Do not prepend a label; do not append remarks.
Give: 60
